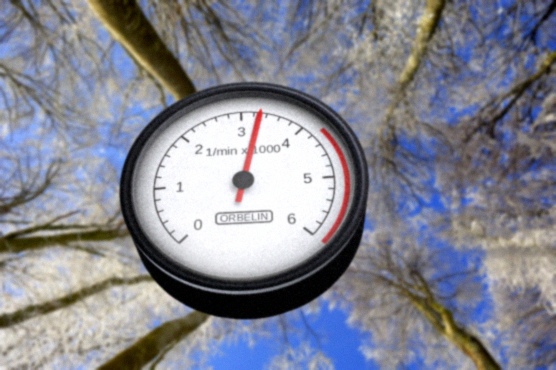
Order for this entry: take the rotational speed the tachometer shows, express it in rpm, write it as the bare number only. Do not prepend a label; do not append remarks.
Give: 3300
